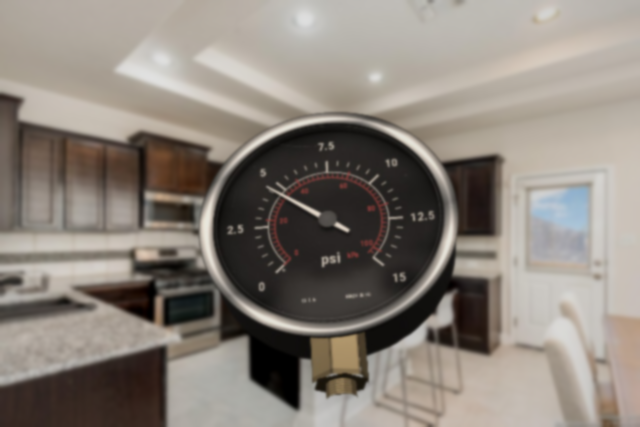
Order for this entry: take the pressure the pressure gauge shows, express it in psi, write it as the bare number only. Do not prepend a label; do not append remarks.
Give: 4.5
